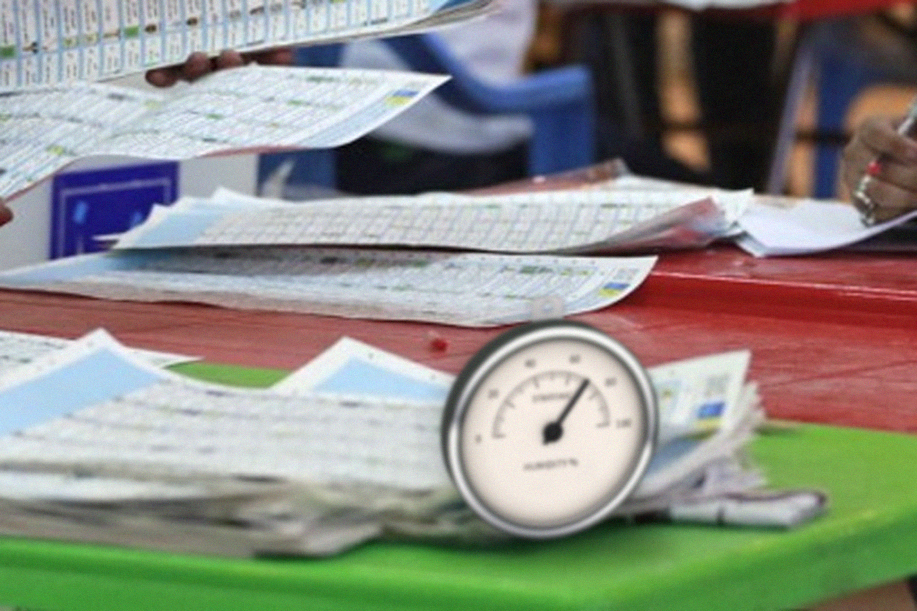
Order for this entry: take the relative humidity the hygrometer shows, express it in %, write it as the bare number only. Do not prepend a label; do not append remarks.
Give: 70
